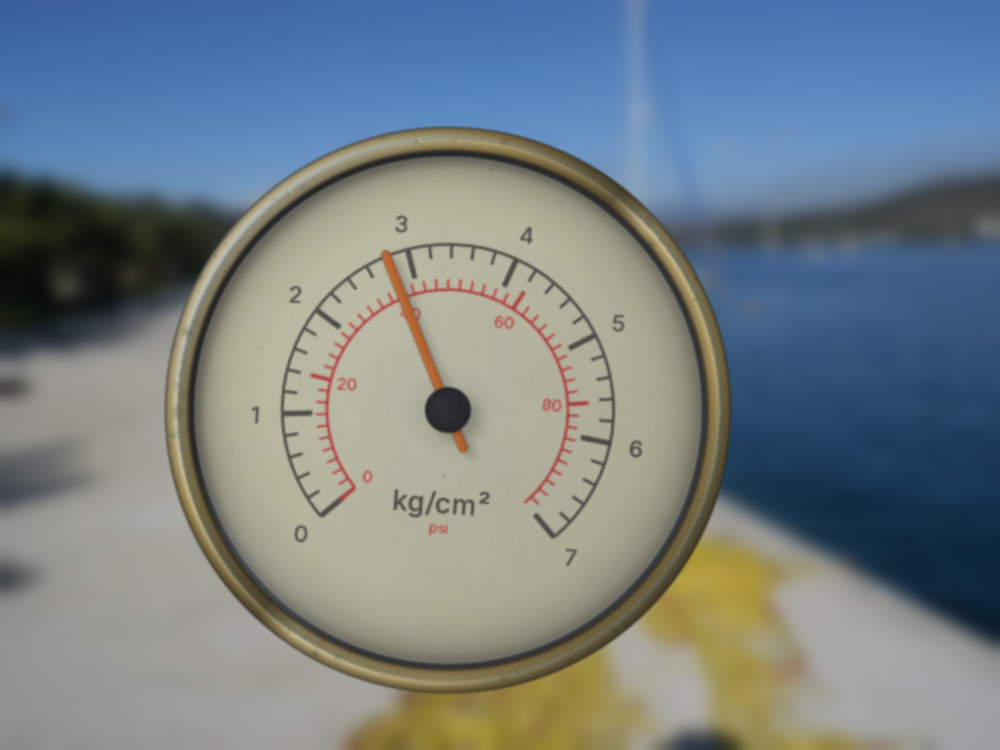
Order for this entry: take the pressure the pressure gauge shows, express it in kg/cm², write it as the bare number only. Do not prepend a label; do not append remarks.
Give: 2.8
